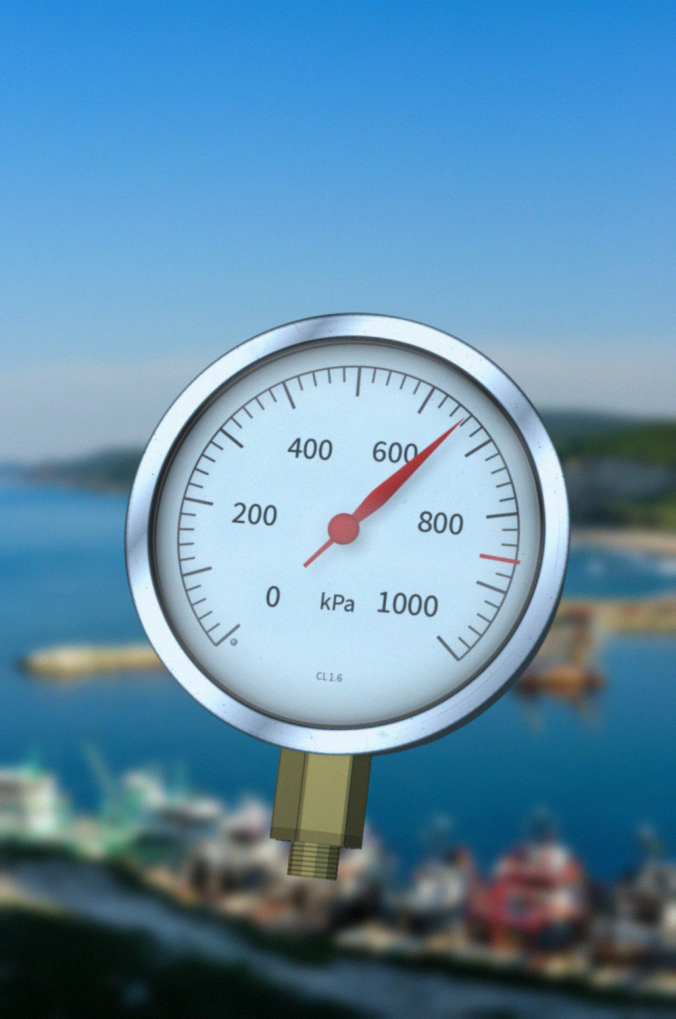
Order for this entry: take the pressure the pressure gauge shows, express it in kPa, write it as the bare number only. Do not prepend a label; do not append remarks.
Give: 660
